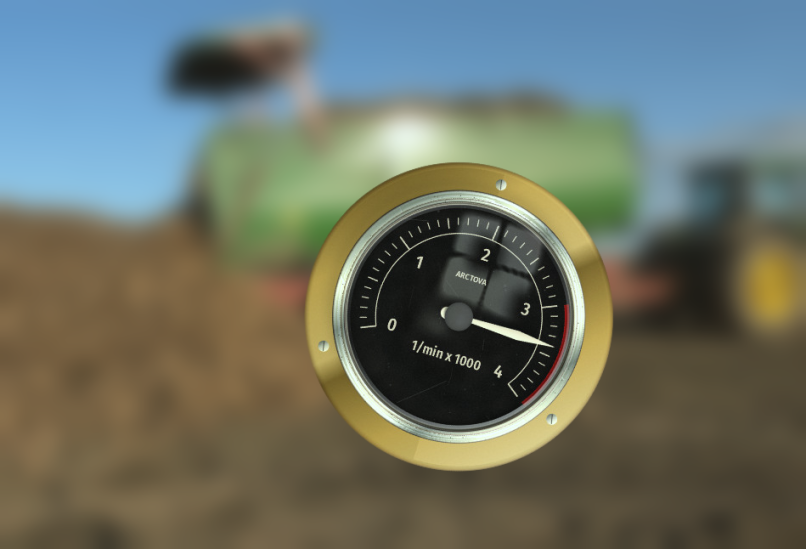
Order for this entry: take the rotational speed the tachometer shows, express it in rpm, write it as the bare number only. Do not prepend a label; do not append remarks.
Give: 3400
